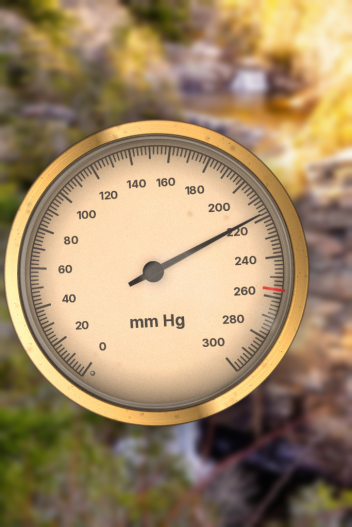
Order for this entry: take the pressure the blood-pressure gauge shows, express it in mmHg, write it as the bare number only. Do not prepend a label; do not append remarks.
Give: 218
